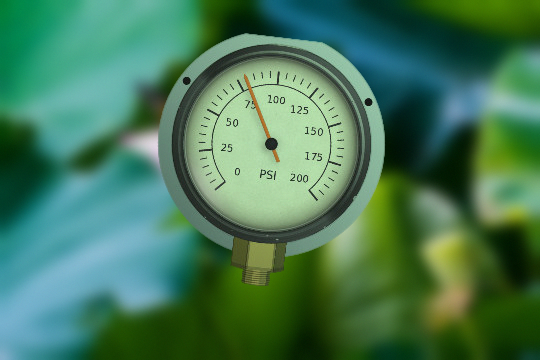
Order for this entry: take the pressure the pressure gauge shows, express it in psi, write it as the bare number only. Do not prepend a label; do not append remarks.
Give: 80
